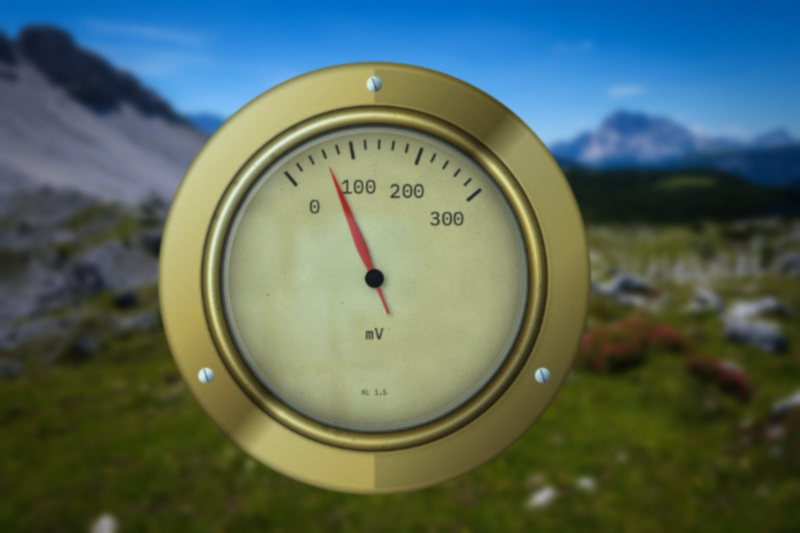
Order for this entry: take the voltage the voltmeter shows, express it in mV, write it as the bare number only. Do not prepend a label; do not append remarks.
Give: 60
